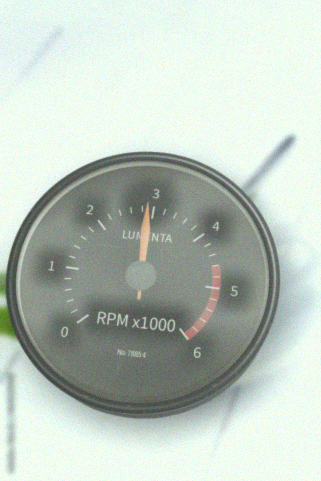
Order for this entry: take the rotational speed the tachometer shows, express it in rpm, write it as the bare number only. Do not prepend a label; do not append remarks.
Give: 2900
